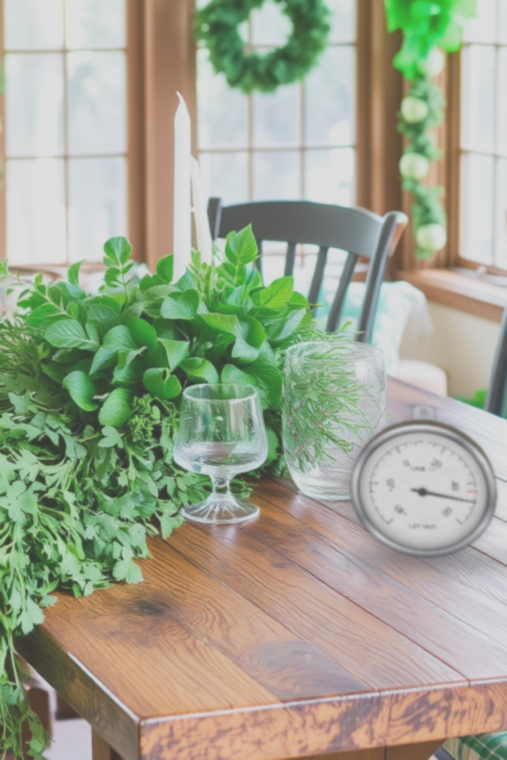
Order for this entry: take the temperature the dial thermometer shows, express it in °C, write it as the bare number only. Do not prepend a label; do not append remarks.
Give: 48
